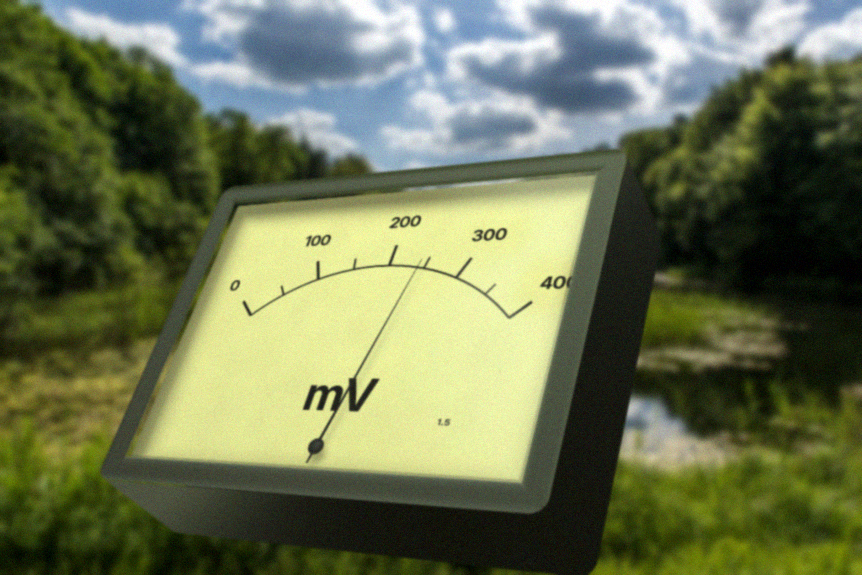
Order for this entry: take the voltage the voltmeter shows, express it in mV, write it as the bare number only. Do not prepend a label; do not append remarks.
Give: 250
